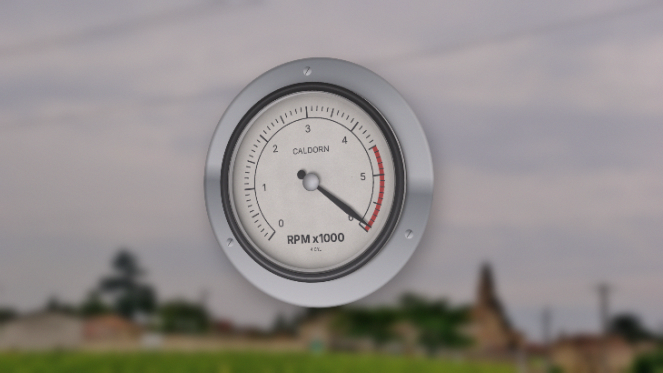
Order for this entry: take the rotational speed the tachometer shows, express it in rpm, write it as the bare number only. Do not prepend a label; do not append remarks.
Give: 5900
